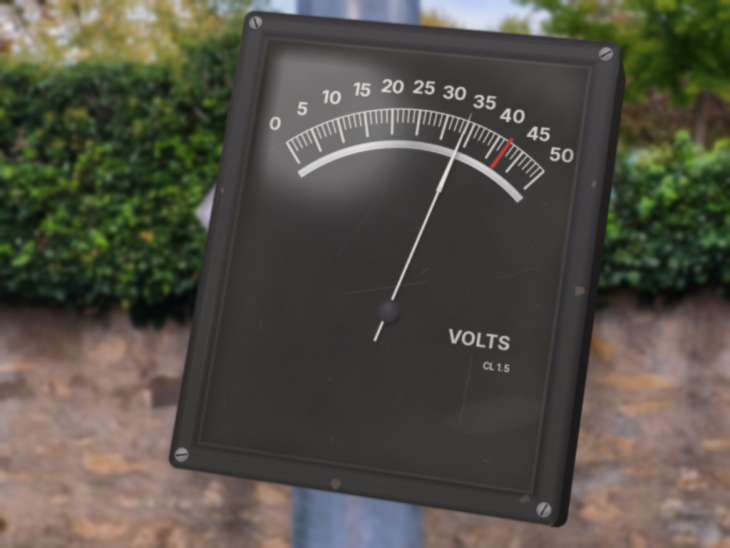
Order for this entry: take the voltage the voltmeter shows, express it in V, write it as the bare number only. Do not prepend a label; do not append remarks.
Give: 34
